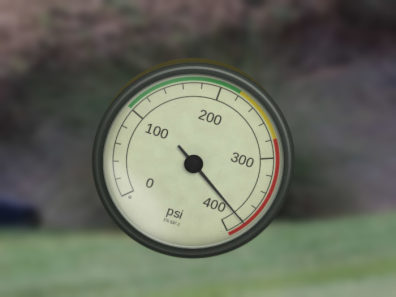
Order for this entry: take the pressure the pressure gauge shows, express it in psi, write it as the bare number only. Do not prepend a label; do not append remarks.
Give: 380
